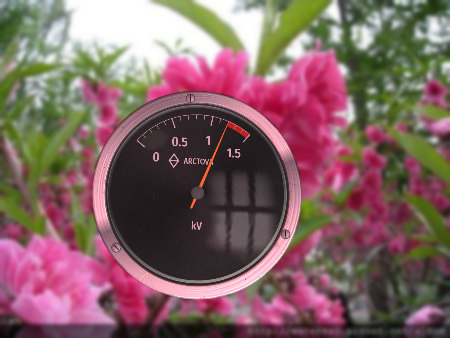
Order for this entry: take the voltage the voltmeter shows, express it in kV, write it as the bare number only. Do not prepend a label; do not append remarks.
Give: 1.2
